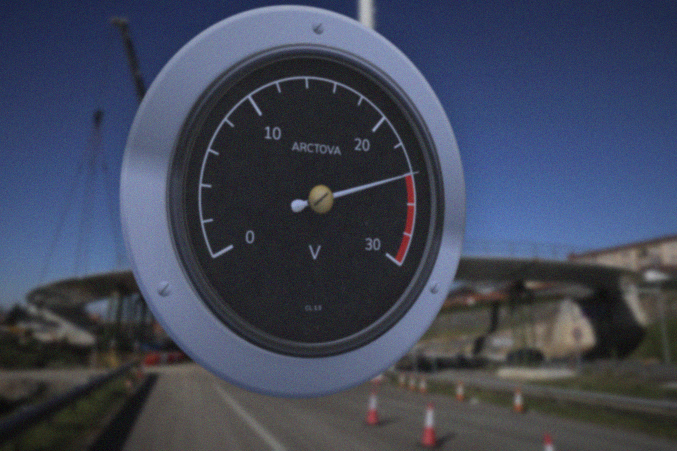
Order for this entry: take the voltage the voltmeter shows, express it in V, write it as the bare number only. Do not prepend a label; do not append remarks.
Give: 24
